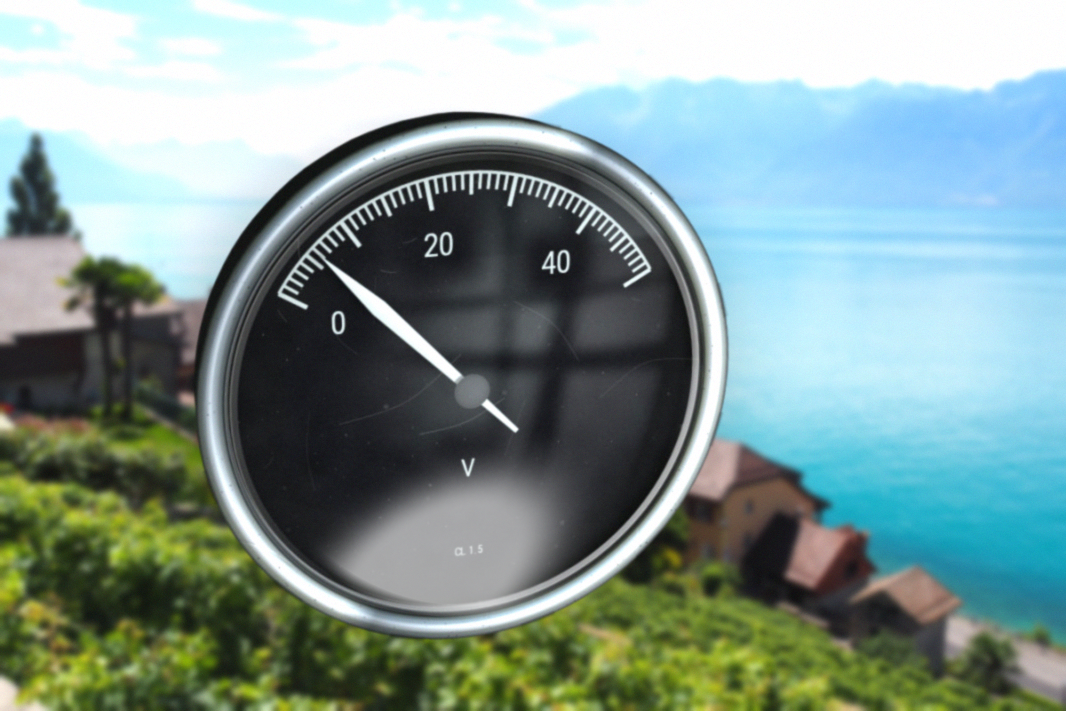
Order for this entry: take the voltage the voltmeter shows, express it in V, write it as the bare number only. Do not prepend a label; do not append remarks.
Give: 6
